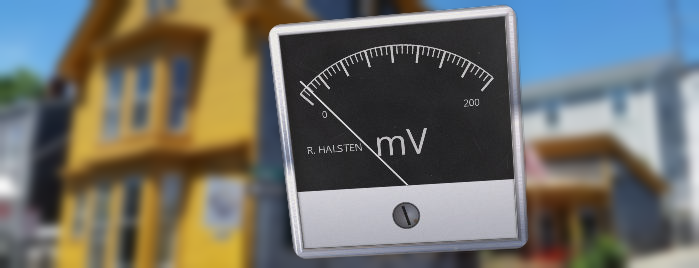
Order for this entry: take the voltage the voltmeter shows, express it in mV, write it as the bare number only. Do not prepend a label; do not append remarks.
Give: 10
